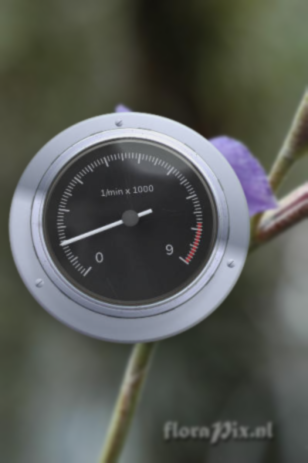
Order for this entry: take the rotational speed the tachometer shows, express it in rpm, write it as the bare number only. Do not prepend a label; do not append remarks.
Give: 1000
